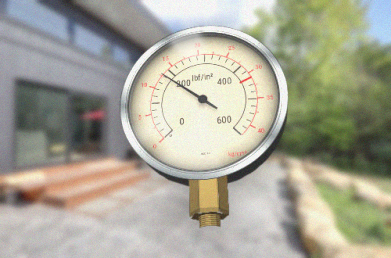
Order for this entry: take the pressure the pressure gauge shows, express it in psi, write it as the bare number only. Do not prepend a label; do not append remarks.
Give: 180
